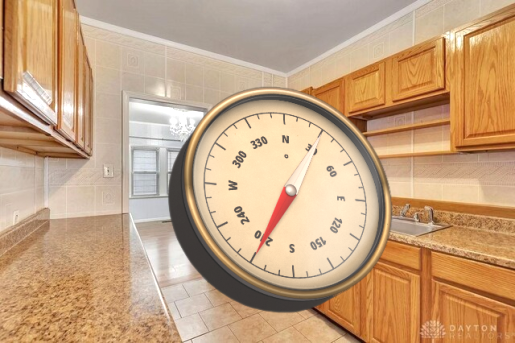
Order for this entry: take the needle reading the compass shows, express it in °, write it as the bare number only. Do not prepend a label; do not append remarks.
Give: 210
